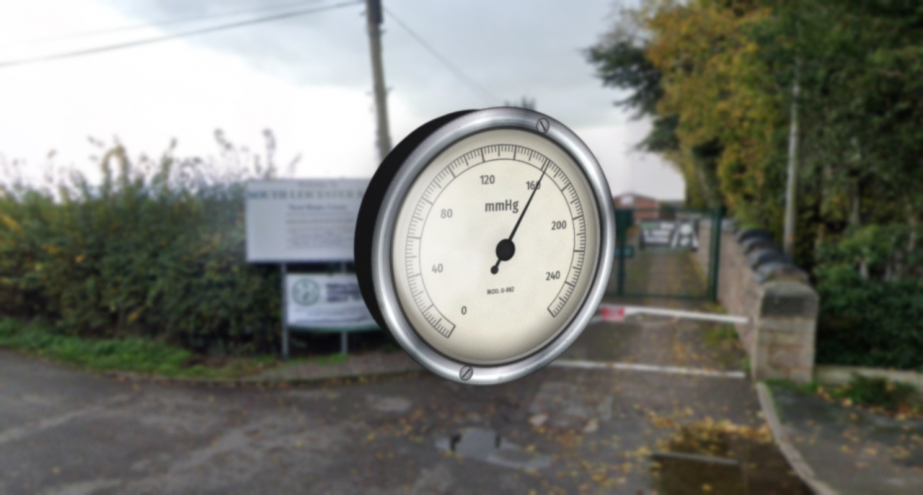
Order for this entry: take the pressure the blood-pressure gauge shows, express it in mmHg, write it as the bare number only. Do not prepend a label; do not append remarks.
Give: 160
